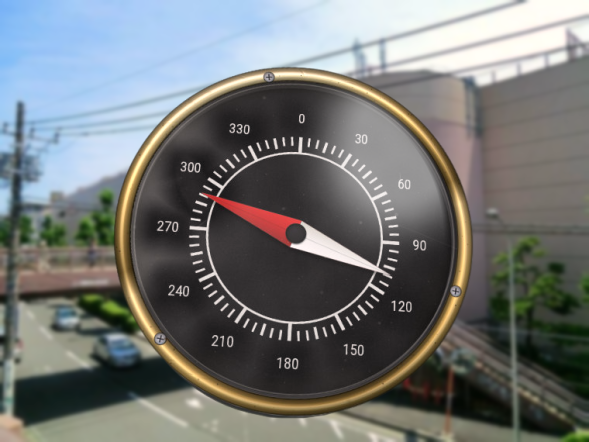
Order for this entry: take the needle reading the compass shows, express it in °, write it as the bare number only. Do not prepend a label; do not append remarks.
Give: 290
